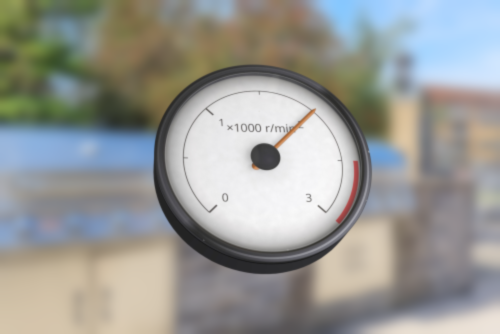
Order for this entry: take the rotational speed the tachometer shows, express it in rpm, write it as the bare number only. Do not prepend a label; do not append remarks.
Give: 2000
